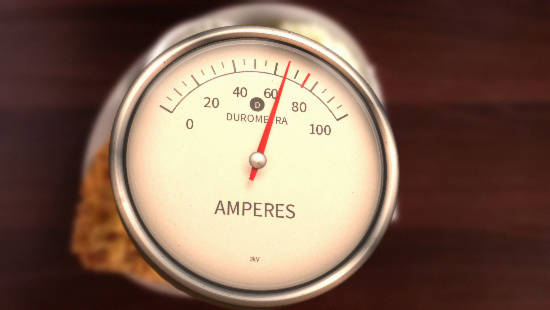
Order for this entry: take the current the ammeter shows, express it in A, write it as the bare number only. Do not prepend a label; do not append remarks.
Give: 65
